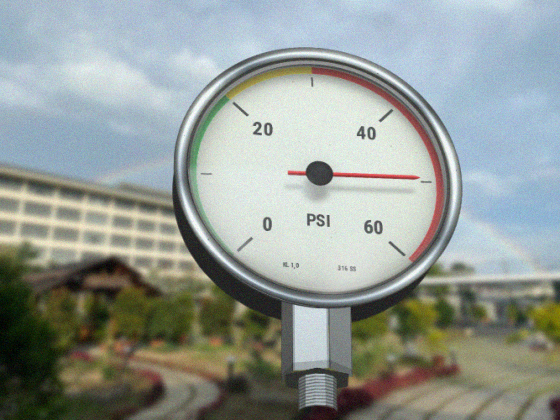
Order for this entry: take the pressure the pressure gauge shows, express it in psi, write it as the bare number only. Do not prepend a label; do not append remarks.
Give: 50
